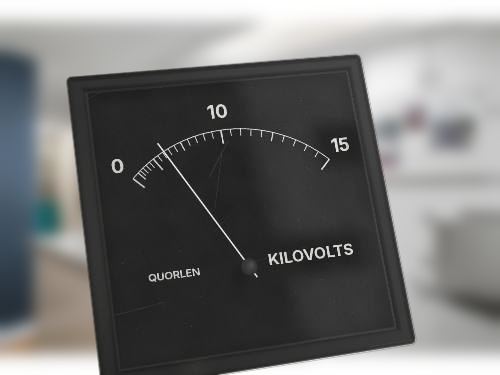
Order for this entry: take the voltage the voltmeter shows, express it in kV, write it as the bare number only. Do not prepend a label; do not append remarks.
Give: 6
